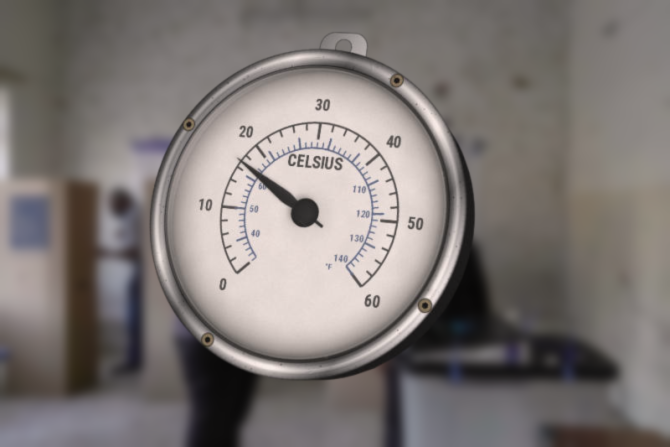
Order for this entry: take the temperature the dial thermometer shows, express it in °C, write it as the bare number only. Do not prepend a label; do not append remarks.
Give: 17
